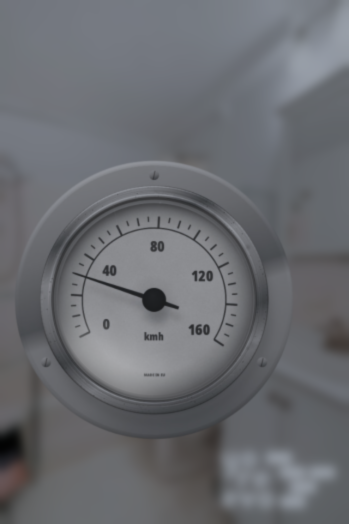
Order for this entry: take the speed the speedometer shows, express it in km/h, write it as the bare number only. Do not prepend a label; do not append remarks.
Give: 30
